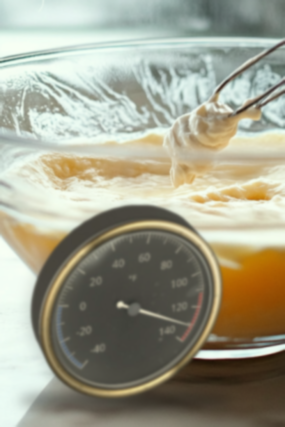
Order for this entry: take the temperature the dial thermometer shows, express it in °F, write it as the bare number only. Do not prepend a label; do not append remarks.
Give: 130
